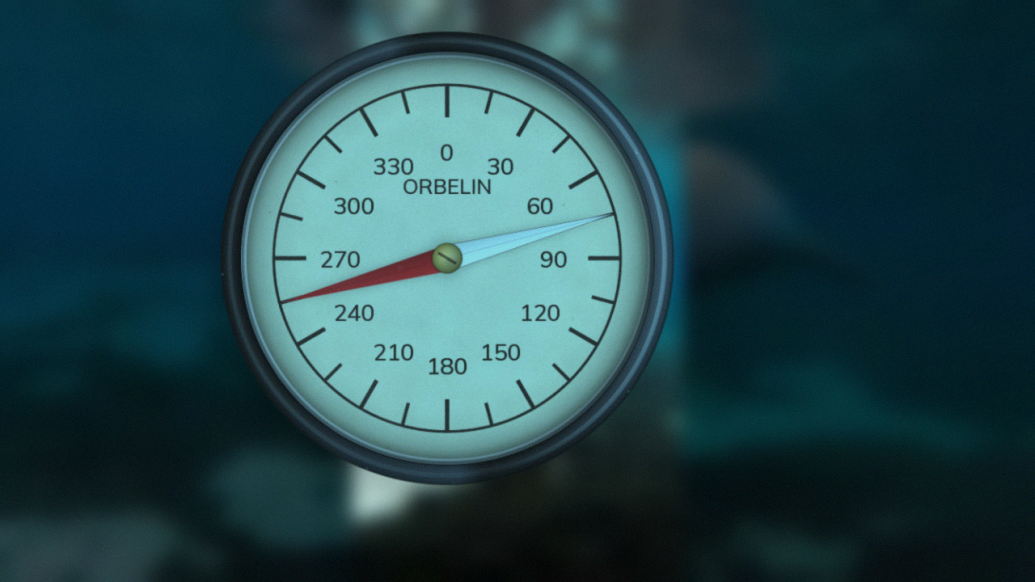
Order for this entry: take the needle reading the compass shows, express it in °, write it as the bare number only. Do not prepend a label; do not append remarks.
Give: 255
